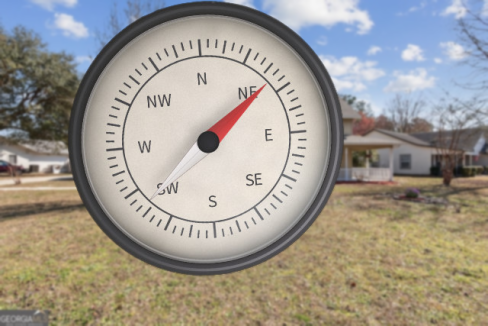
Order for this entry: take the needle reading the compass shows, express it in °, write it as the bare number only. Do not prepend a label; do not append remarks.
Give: 50
